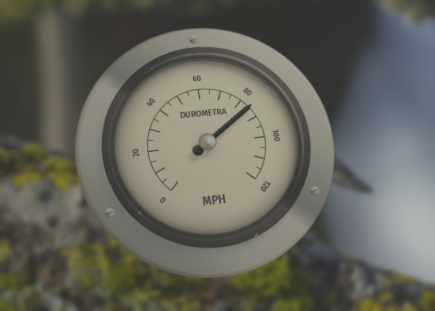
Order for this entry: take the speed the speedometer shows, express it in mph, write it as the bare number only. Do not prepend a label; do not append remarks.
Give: 85
